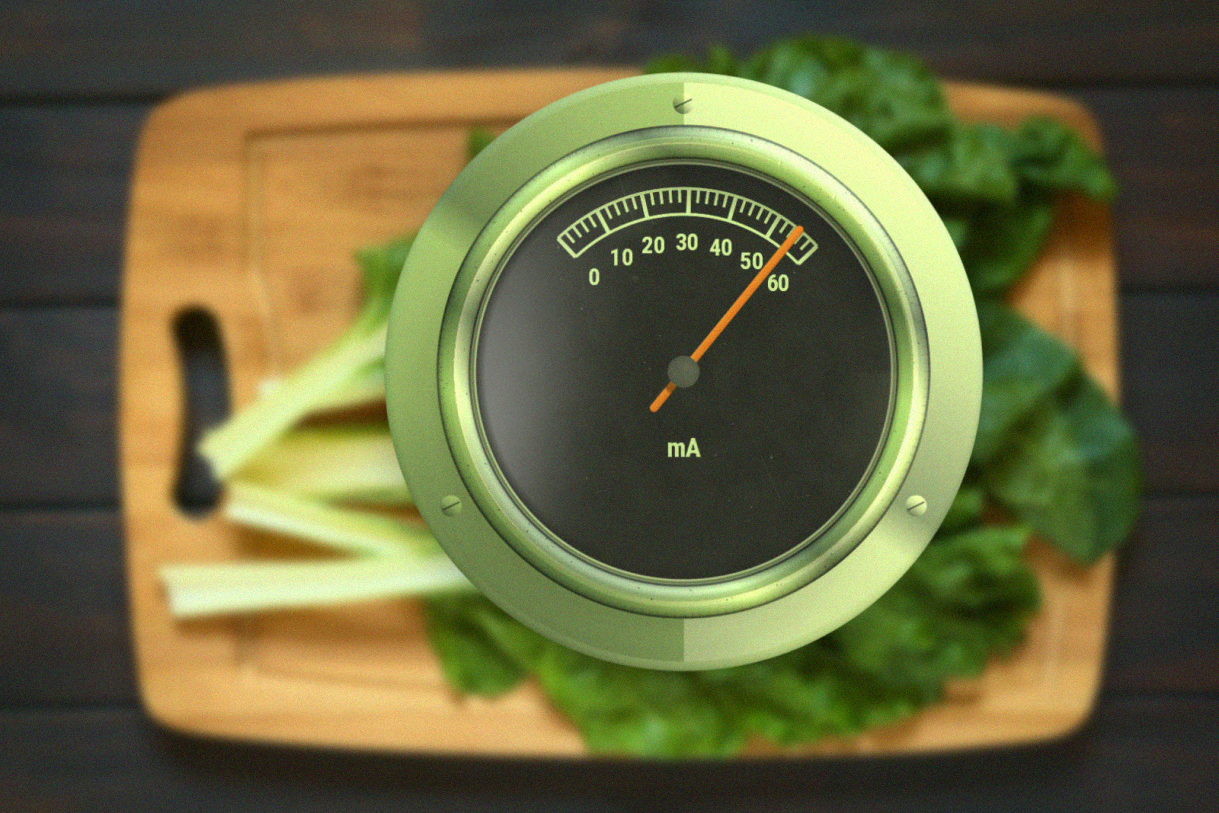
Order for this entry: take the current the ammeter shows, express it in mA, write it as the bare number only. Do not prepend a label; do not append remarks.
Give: 55
